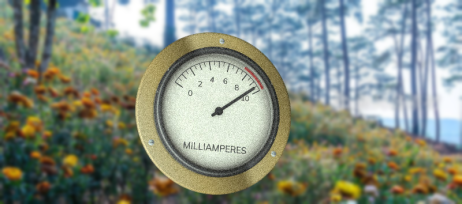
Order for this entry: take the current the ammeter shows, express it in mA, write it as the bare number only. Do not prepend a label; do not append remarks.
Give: 9.5
